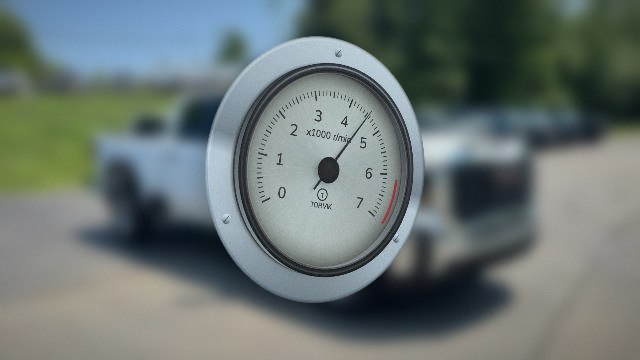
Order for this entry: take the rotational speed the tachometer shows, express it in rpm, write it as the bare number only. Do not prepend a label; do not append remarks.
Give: 4500
